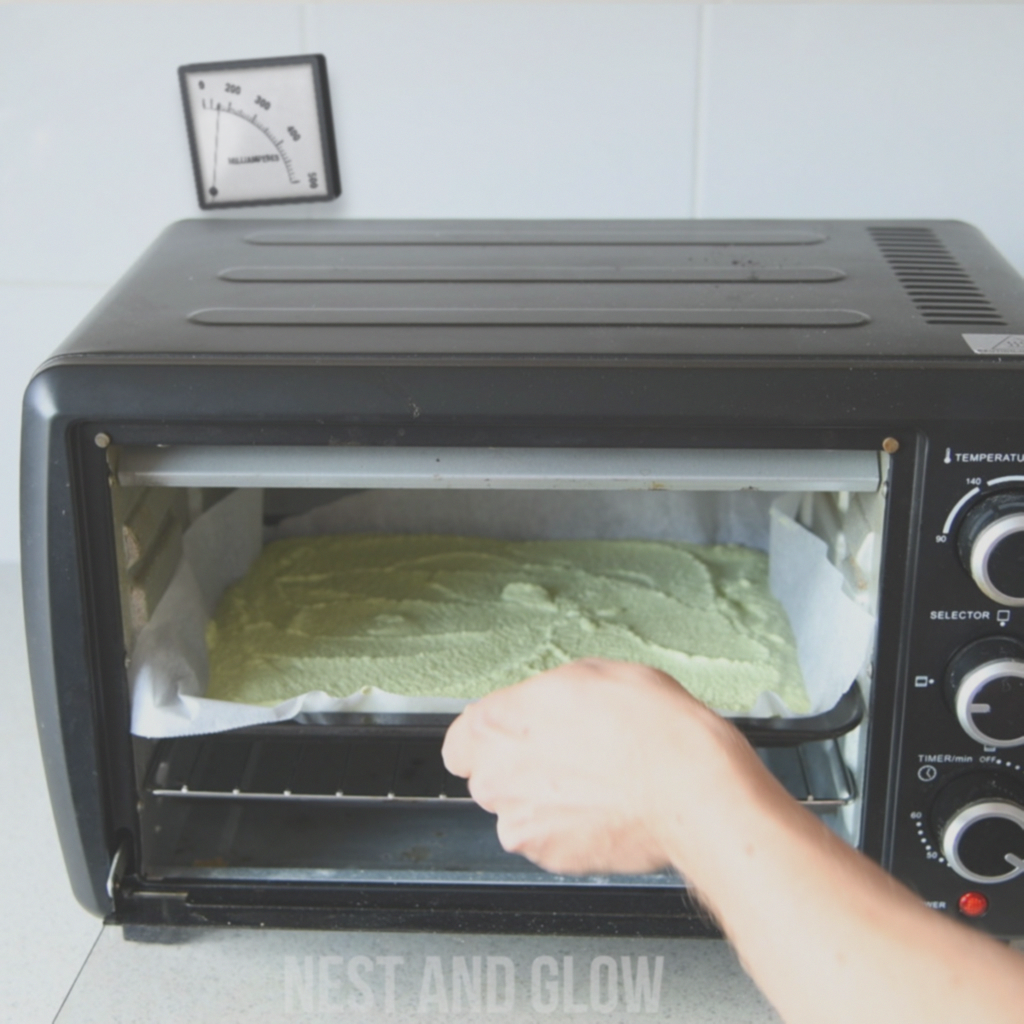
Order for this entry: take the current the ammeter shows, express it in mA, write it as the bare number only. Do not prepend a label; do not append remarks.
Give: 150
